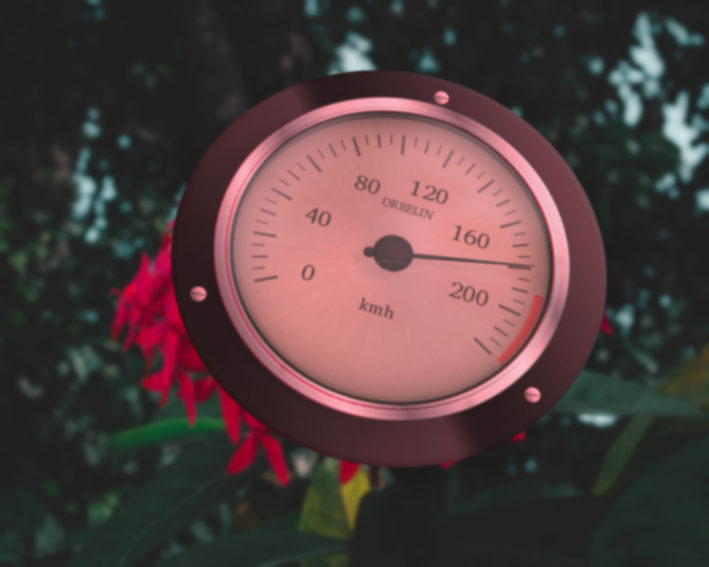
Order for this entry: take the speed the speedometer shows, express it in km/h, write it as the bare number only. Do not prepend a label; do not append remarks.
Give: 180
